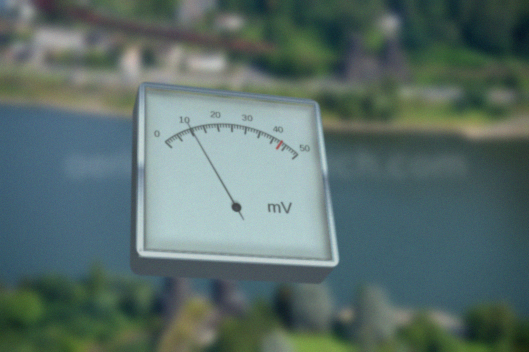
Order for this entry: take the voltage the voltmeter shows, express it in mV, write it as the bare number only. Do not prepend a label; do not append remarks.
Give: 10
